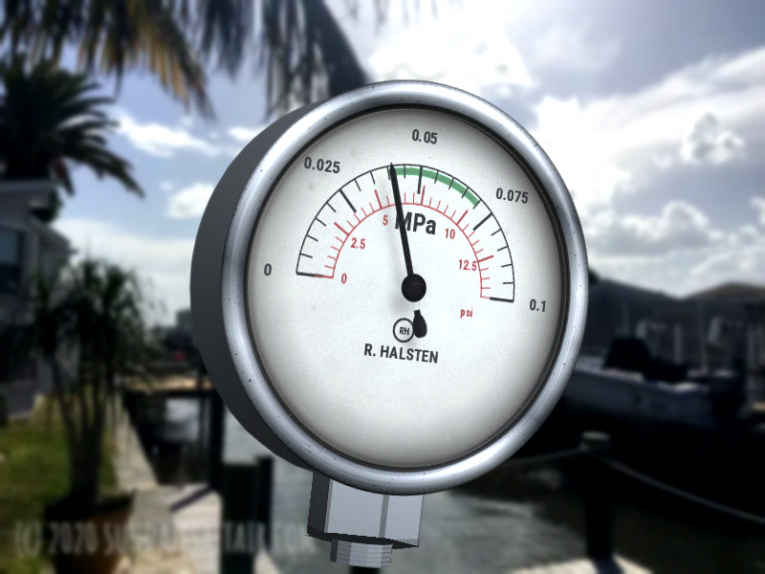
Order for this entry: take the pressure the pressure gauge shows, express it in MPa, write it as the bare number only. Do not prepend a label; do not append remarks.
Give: 0.04
